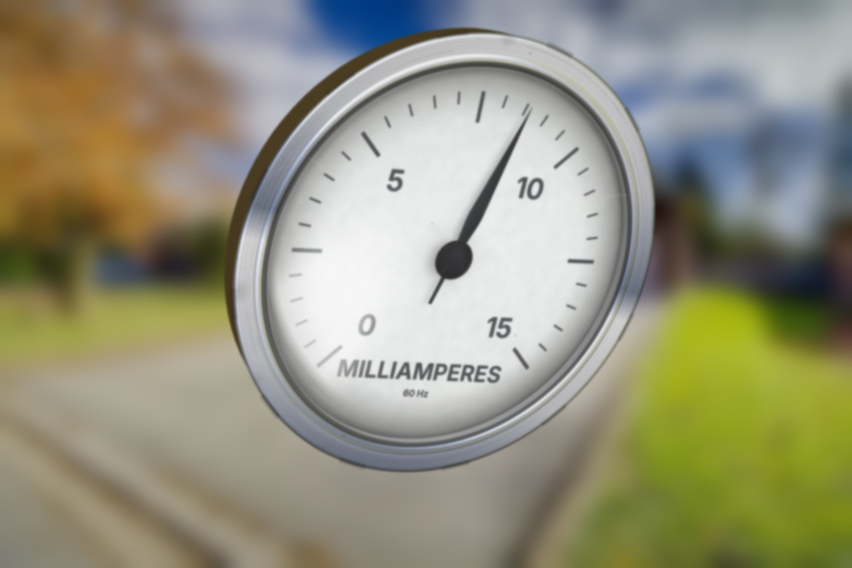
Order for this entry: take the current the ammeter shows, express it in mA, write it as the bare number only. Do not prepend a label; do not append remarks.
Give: 8.5
